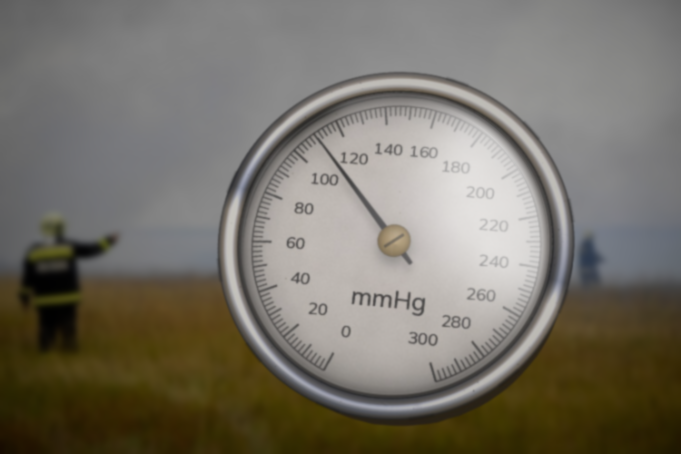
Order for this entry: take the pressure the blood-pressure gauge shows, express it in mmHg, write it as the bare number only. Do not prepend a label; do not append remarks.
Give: 110
